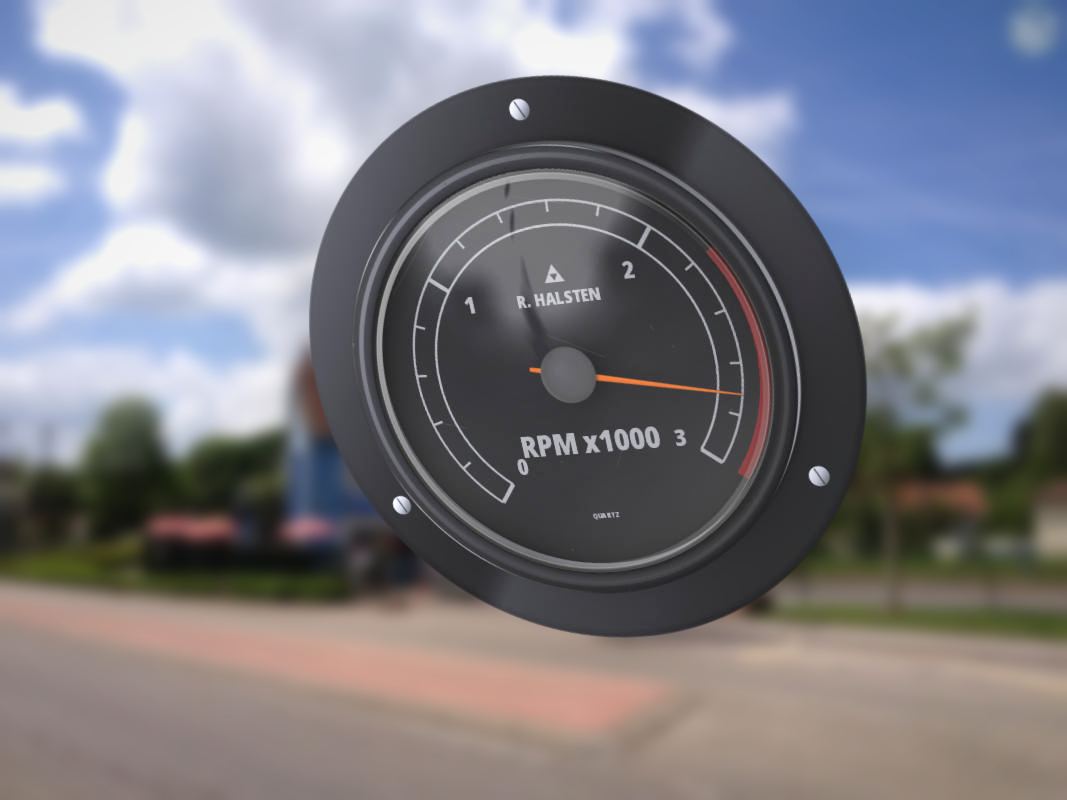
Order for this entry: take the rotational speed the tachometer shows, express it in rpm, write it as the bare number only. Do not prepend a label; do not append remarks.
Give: 2700
